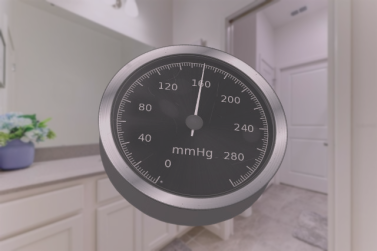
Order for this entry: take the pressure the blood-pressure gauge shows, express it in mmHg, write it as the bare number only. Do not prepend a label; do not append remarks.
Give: 160
